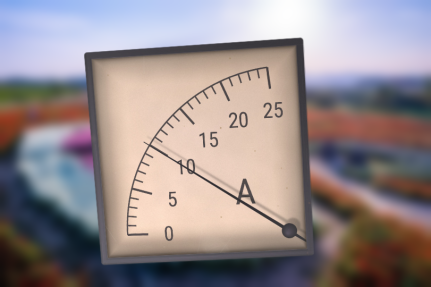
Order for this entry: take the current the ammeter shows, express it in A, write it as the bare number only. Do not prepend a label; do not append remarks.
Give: 10
